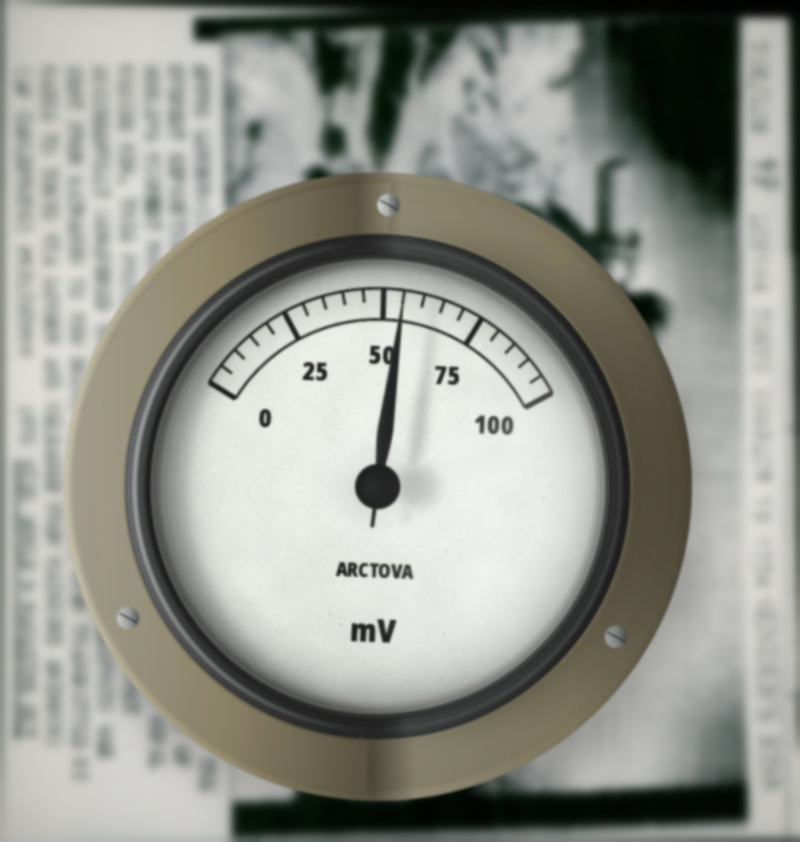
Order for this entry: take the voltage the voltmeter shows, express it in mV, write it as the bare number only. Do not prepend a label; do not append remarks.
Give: 55
